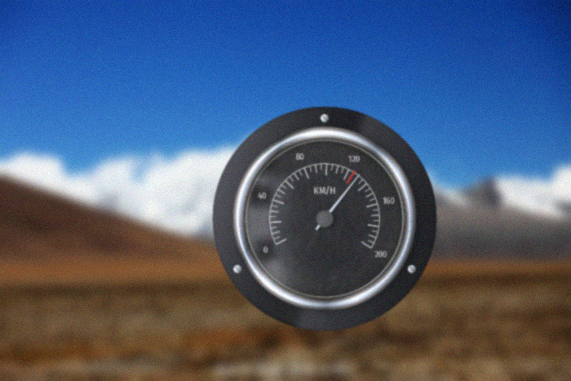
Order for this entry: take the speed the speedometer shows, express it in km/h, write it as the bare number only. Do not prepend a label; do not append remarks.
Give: 130
